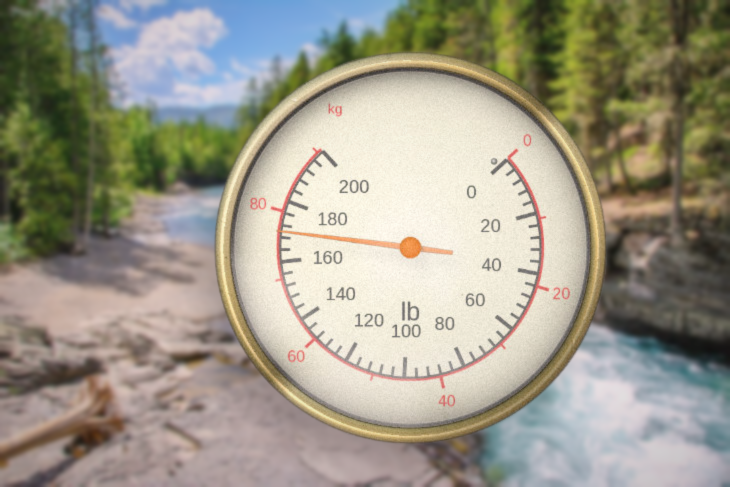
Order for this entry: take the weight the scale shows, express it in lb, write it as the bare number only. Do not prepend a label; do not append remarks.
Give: 170
